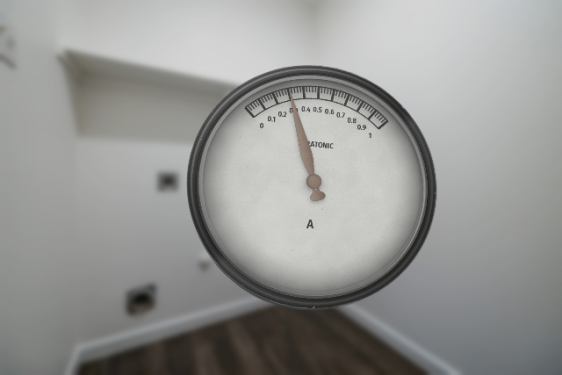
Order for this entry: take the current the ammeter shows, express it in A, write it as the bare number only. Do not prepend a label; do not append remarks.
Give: 0.3
